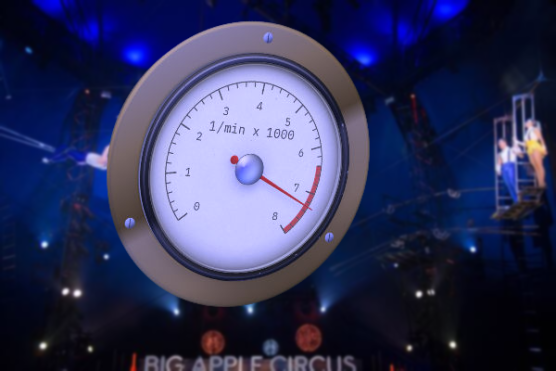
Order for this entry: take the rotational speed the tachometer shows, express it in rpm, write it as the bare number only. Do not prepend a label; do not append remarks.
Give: 7300
